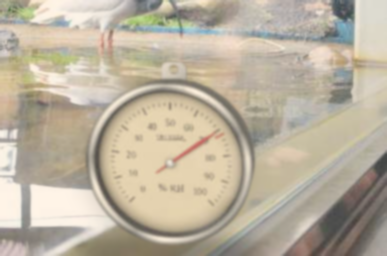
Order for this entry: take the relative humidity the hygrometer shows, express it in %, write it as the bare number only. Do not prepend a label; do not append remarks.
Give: 70
